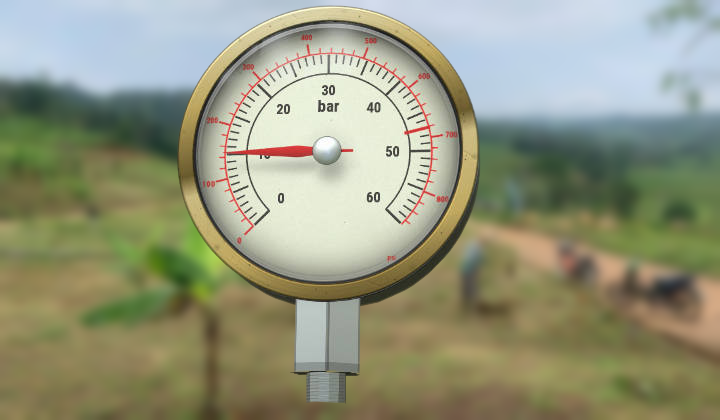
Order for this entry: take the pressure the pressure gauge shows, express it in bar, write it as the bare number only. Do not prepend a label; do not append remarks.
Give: 10
